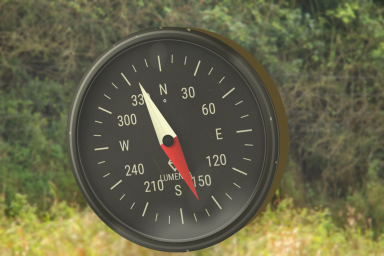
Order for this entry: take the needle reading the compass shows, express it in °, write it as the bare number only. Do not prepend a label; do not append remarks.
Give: 160
